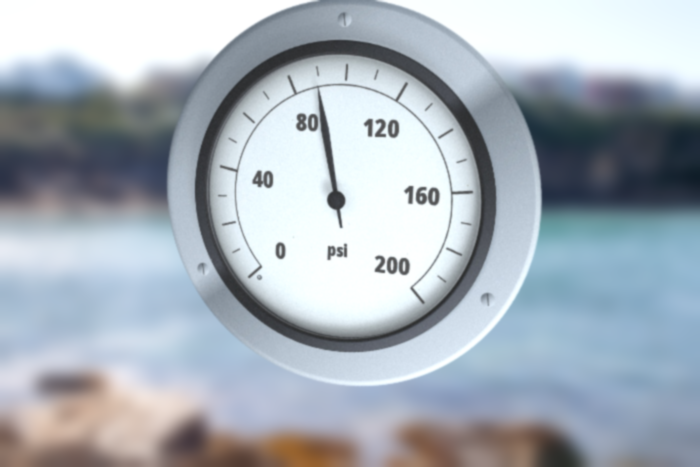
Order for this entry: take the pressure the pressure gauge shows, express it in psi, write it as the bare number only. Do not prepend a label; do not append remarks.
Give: 90
